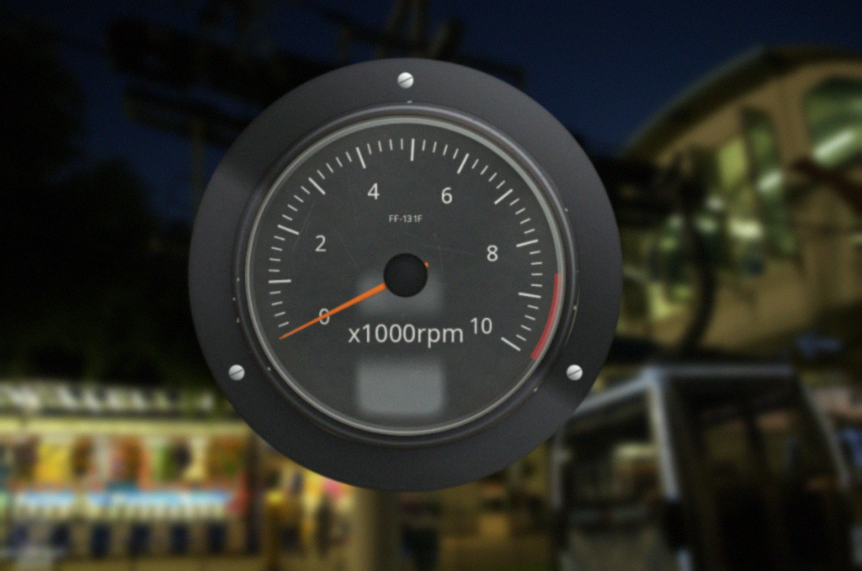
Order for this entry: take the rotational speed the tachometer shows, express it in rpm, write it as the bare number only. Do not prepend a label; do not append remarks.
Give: 0
